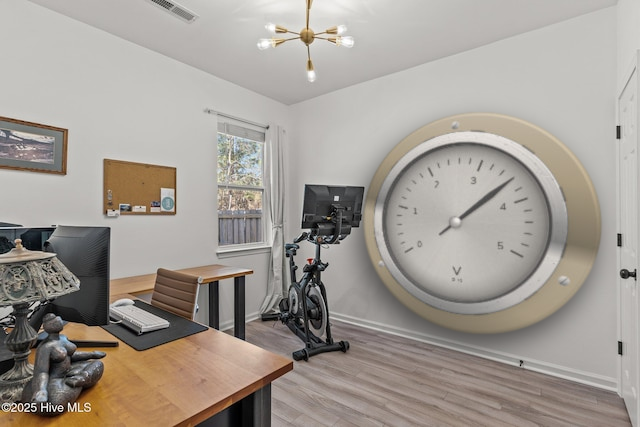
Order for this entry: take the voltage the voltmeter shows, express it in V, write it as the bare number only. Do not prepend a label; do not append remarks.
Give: 3.6
